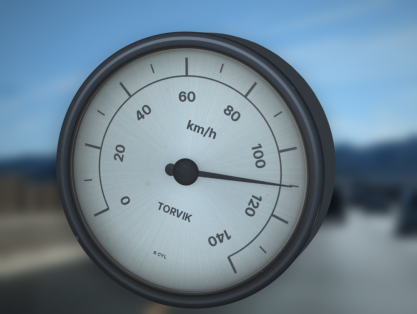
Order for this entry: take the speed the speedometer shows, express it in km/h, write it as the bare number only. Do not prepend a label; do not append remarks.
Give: 110
